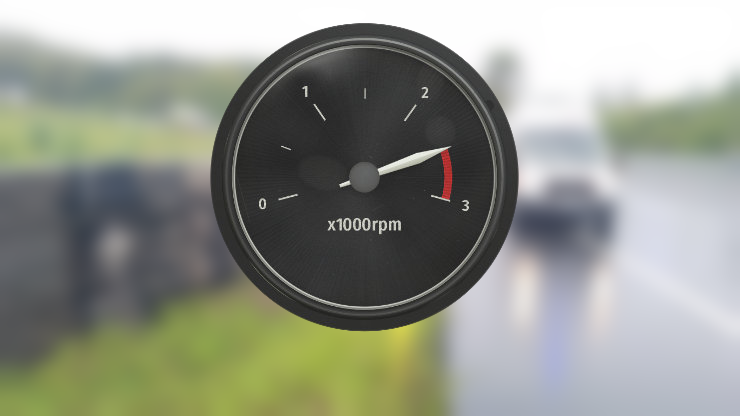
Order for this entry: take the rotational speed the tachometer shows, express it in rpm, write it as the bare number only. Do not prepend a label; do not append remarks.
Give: 2500
